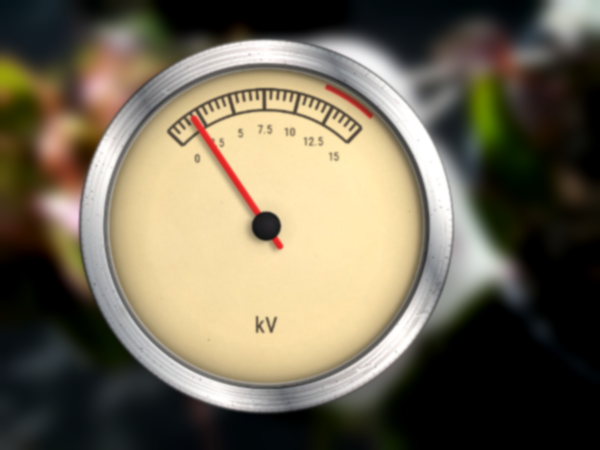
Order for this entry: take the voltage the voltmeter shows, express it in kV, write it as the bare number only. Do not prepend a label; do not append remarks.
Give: 2
